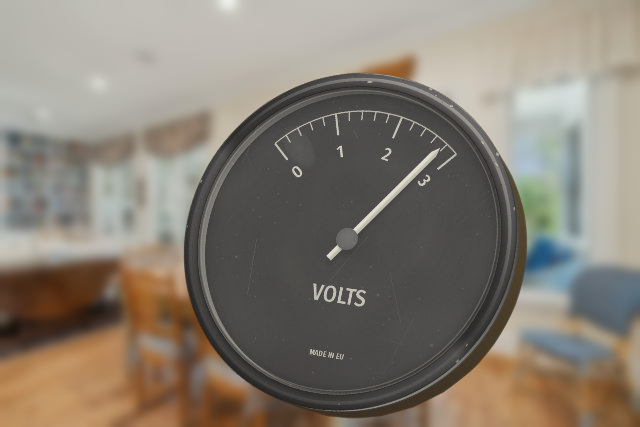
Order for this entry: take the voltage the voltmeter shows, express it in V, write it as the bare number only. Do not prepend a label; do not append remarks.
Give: 2.8
